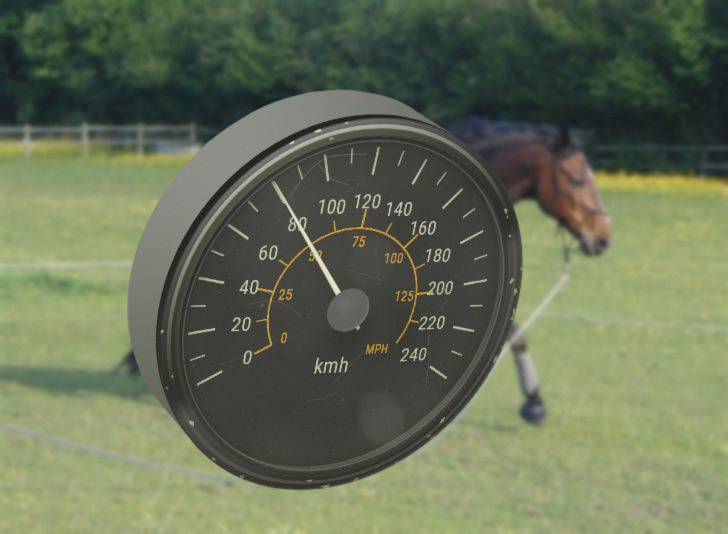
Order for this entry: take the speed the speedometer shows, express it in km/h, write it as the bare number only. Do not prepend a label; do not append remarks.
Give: 80
